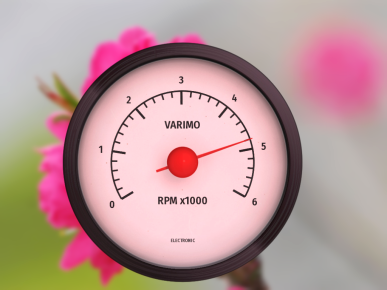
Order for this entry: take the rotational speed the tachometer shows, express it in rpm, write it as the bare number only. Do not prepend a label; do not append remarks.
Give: 4800
